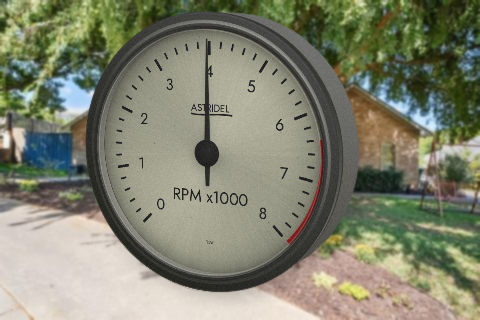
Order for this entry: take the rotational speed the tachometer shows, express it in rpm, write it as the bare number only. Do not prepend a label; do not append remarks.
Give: 4000
